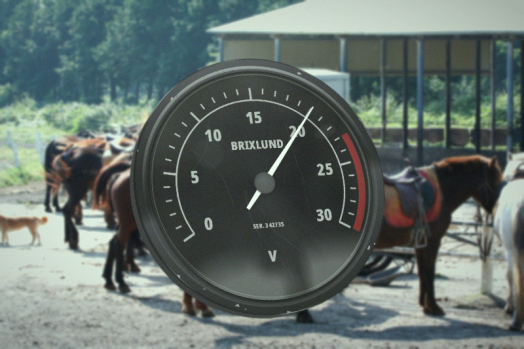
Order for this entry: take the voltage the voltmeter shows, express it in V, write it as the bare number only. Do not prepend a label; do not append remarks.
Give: 20
